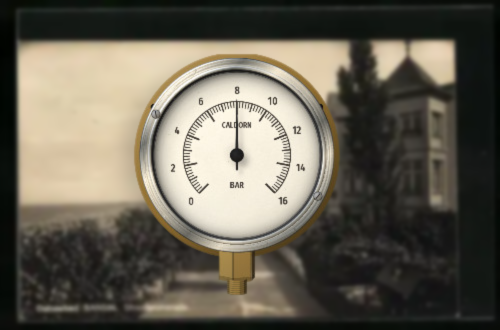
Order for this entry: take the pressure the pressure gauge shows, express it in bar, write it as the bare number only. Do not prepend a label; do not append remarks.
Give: 8
